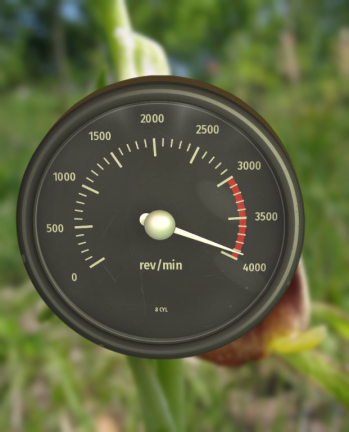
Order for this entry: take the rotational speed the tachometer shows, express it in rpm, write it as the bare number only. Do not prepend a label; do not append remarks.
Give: 3900
